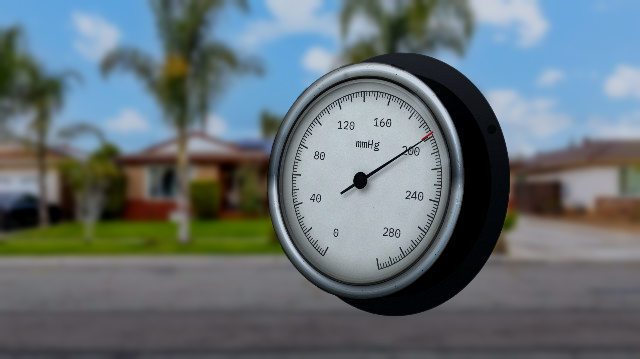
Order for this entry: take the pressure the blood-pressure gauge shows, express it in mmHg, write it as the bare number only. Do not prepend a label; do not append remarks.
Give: 200
